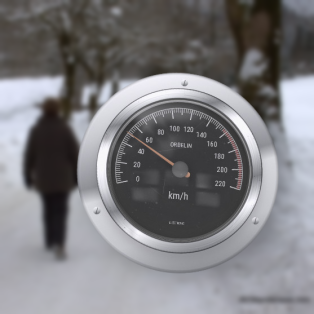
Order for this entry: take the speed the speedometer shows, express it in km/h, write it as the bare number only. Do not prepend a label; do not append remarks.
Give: 50
